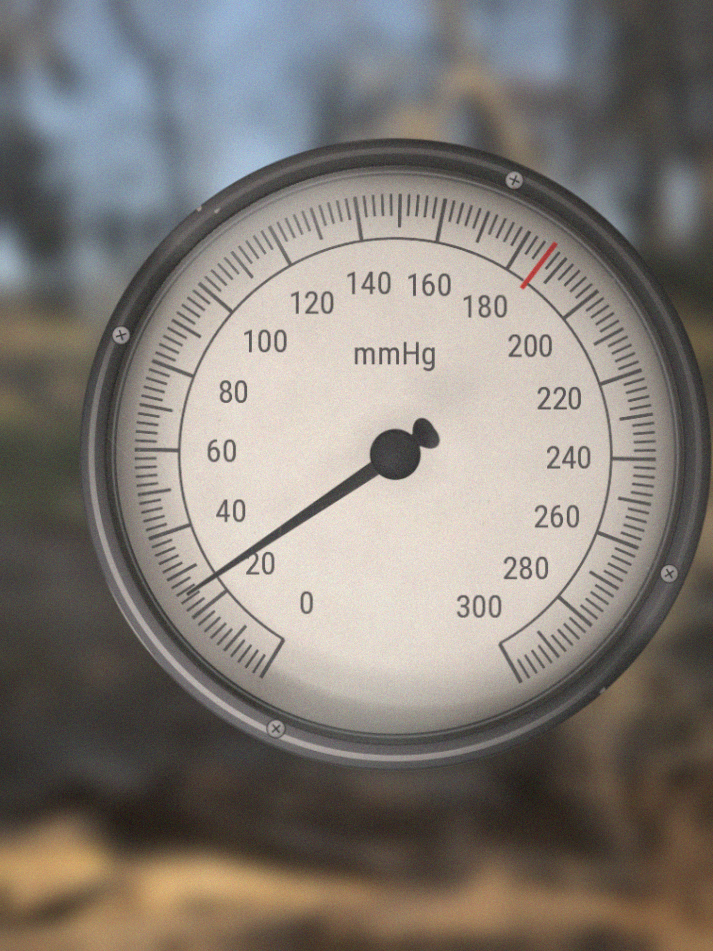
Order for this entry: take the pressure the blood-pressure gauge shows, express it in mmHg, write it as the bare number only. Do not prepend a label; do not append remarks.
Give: 25
